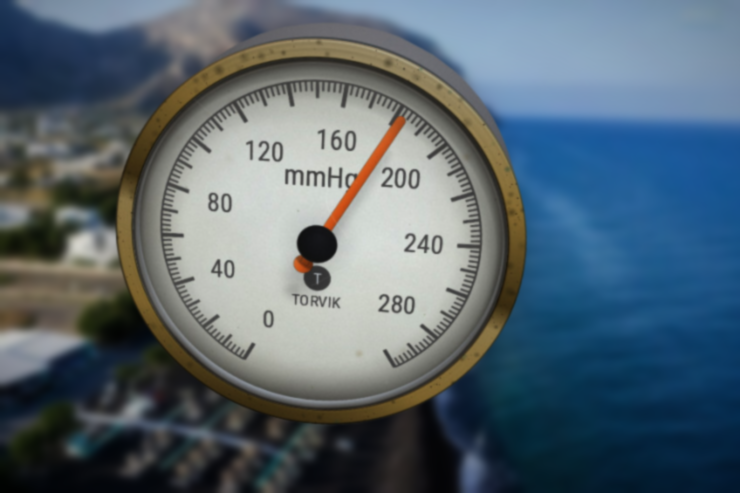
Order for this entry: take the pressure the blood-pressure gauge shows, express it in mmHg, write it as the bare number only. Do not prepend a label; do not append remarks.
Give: 182
